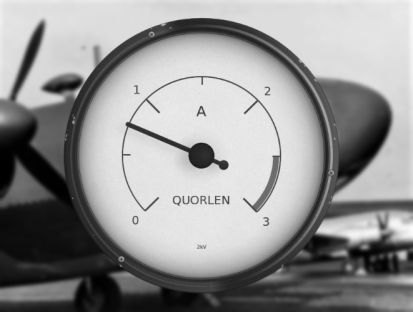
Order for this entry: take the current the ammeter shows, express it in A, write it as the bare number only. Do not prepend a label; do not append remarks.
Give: 0.75
